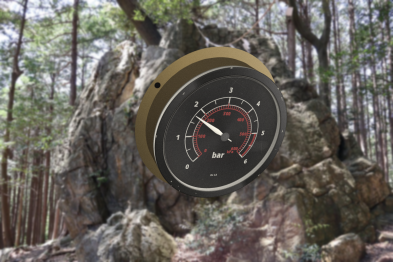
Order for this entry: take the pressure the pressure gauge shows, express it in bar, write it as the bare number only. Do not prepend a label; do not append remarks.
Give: 1.75
